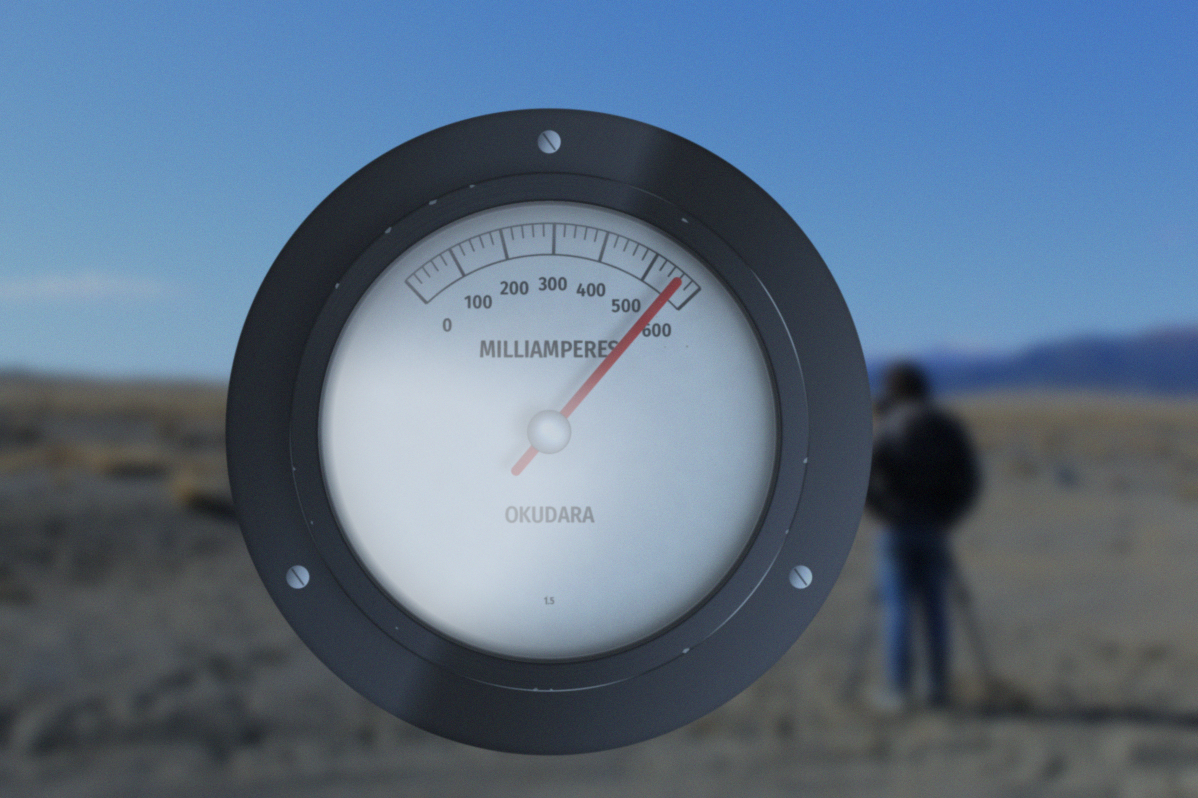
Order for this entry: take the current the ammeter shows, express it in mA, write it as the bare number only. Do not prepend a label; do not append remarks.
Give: 560
